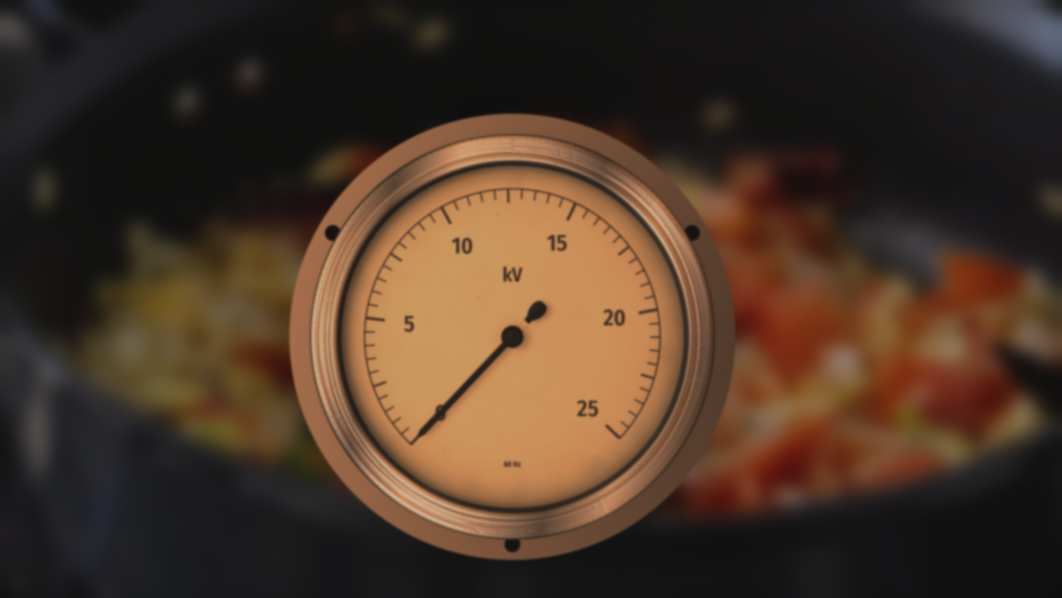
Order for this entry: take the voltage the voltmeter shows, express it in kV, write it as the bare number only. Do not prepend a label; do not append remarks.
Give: 0
